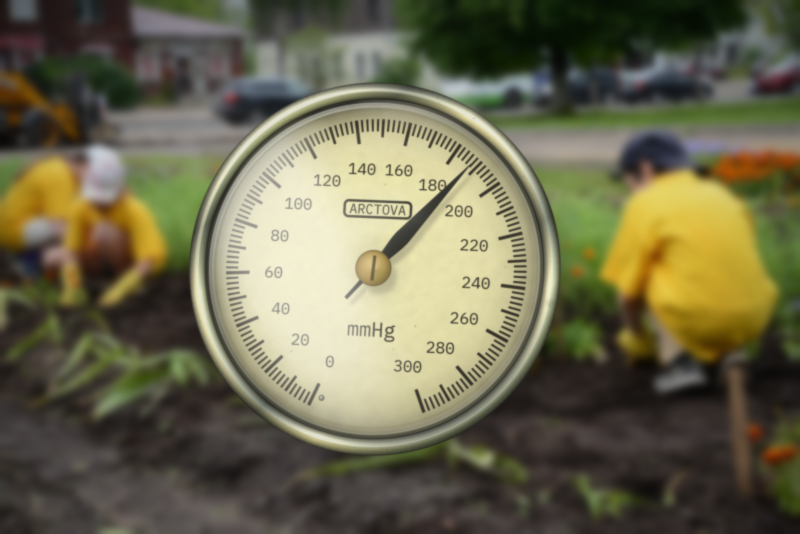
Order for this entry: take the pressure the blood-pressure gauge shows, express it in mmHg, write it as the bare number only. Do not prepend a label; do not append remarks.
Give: 188
